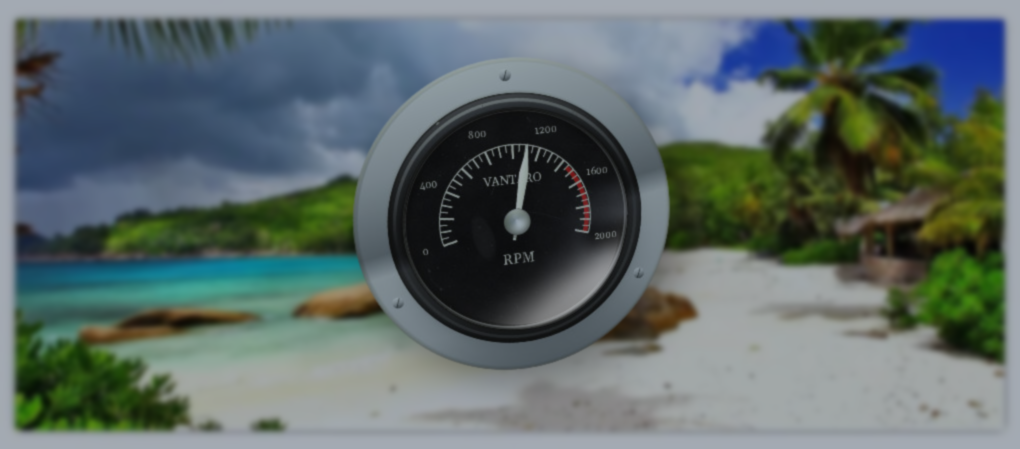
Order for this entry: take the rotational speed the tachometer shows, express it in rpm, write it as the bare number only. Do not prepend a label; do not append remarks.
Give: 1100
